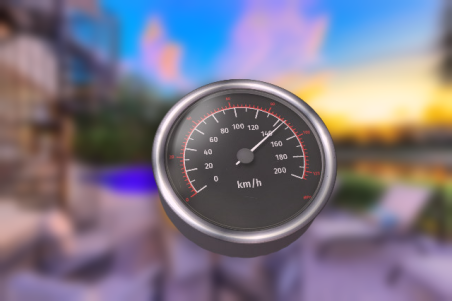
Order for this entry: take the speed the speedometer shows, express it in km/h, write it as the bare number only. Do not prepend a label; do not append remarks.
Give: 145
